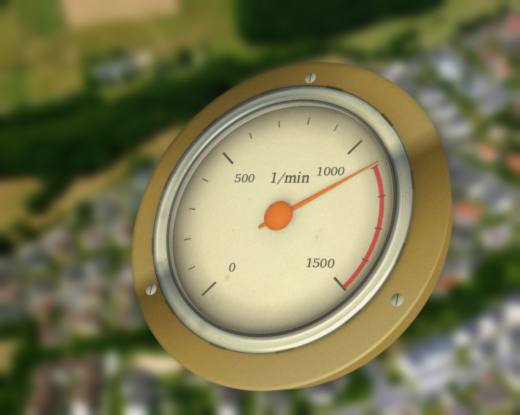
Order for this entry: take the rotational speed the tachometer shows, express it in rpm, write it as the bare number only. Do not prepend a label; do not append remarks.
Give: 1100
